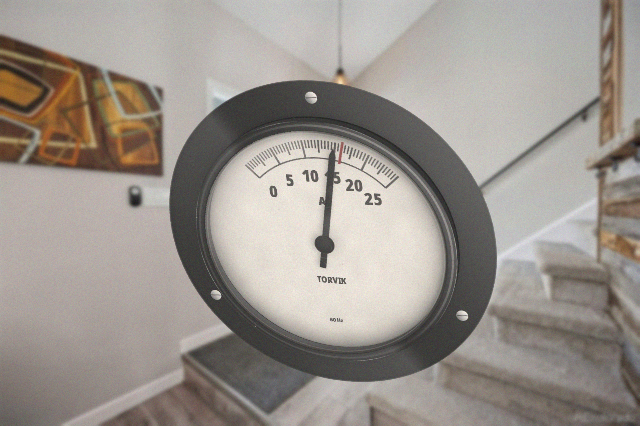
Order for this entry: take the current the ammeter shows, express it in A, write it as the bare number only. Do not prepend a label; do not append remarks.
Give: 15
